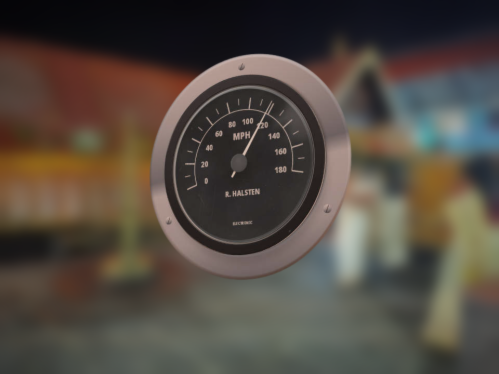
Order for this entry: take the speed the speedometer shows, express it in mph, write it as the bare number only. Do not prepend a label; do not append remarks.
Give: 120
